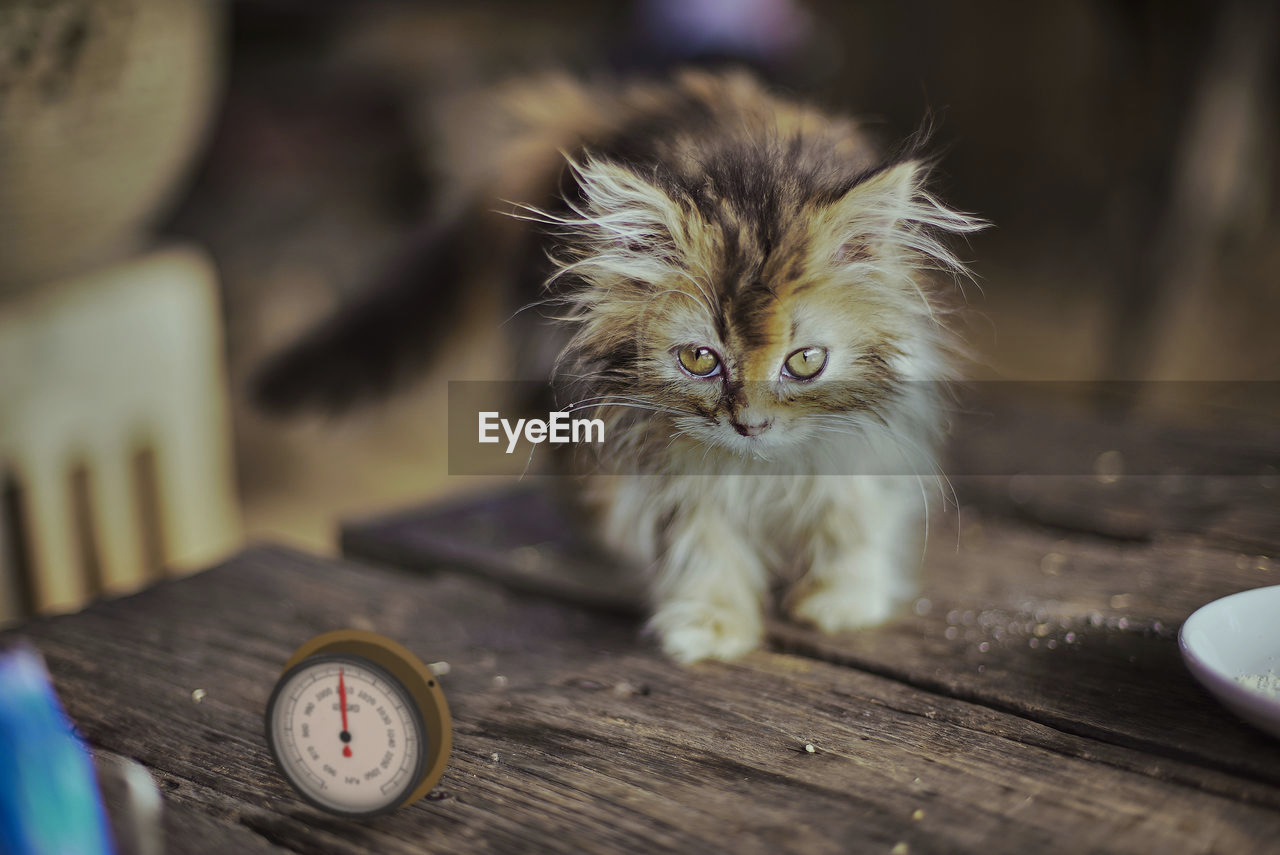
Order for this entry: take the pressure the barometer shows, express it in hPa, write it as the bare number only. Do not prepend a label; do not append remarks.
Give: 1010
